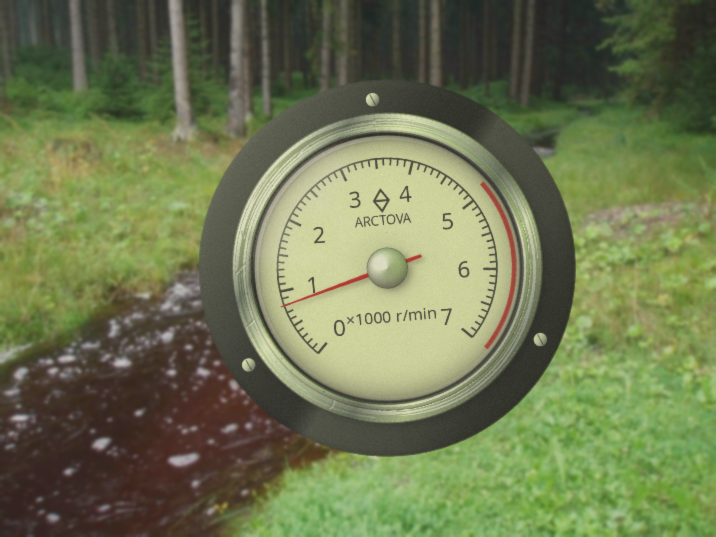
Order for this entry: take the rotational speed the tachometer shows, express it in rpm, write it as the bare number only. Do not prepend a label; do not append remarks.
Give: 800
